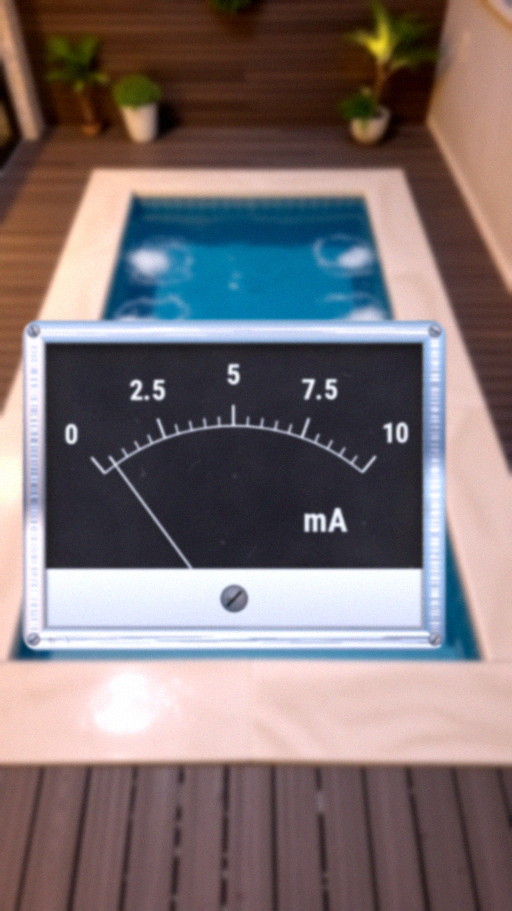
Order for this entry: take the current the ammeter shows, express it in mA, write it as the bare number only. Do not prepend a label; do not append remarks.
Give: 0.5
